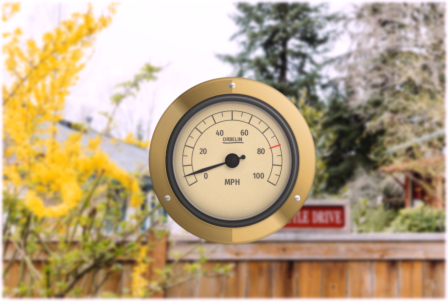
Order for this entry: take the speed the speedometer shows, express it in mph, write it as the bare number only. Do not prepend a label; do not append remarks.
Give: 5
